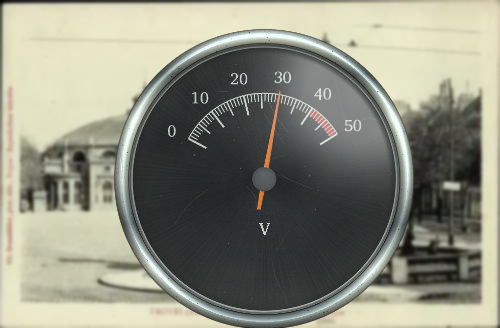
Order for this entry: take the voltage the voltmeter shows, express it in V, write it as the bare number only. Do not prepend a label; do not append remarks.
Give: 30
